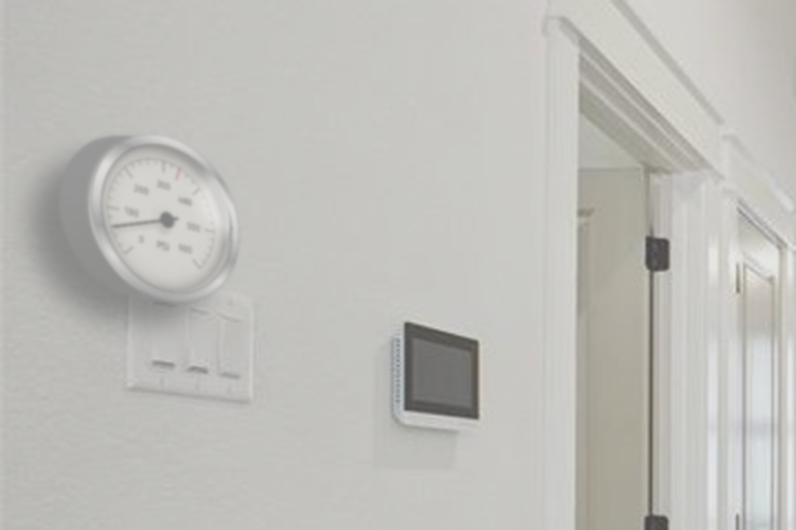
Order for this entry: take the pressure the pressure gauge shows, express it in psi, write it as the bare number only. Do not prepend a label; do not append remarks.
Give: 60
